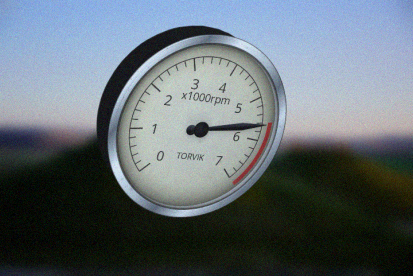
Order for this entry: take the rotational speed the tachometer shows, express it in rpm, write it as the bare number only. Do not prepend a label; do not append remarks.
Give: 5600
